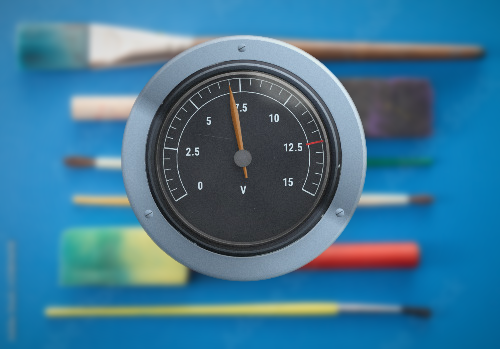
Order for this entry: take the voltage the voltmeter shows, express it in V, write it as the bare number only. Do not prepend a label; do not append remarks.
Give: 7
